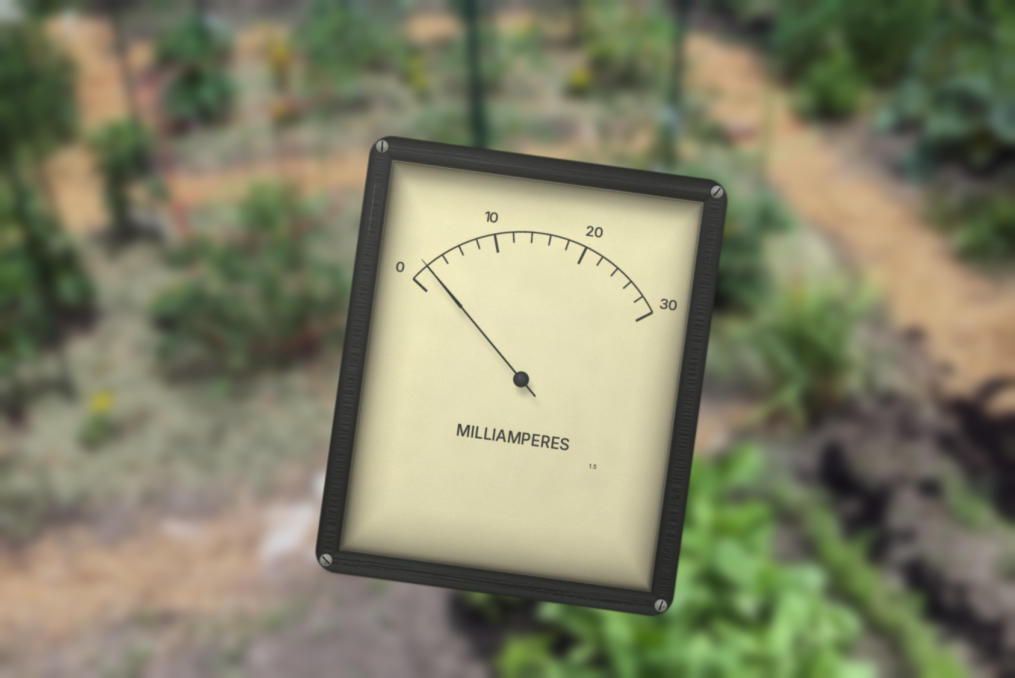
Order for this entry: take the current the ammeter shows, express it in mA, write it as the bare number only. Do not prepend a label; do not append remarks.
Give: 2
